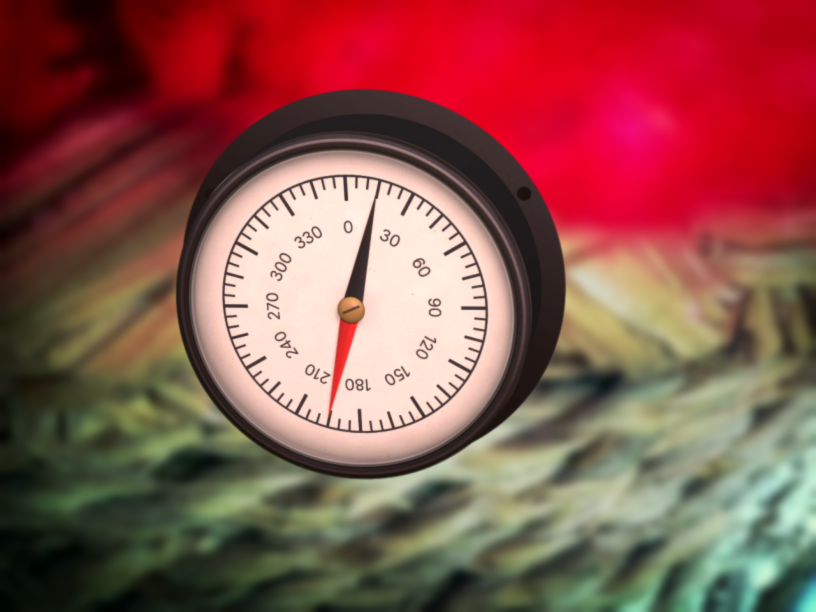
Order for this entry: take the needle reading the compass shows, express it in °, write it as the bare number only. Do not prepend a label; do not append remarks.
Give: 195
